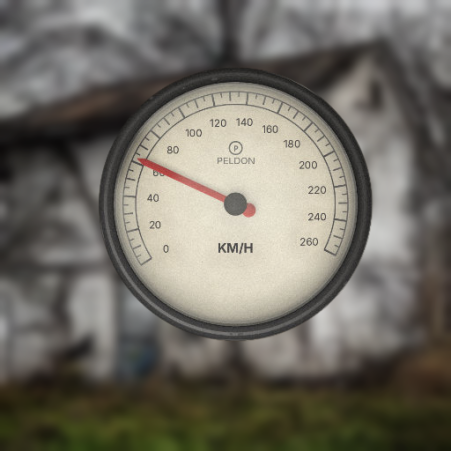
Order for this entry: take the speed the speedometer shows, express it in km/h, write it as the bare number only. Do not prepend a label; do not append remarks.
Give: 62.5
